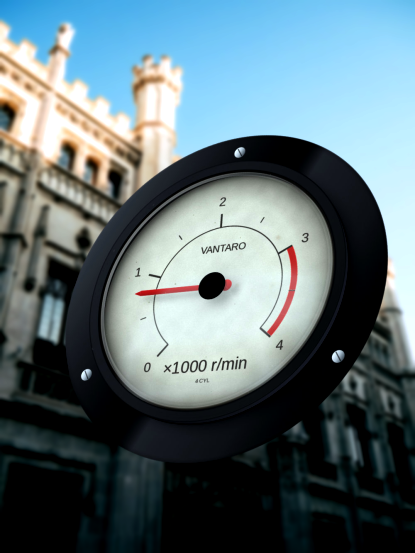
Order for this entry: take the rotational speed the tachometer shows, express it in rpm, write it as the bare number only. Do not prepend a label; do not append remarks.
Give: 750
